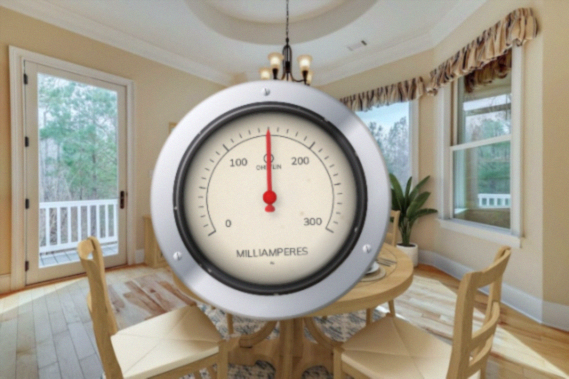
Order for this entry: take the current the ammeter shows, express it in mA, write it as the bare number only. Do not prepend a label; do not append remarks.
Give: 150
